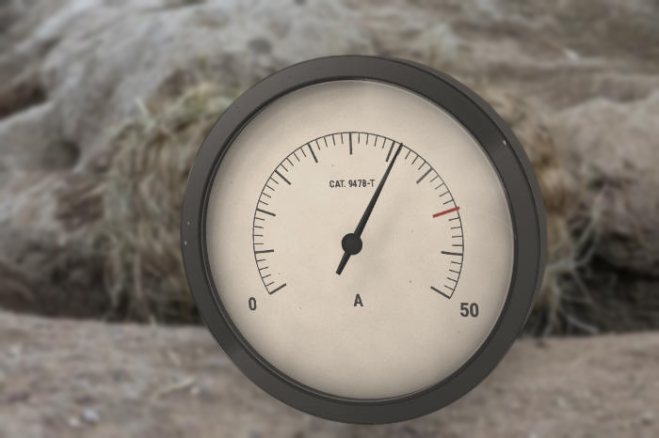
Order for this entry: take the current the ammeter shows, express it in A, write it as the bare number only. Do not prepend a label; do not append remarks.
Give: 31
